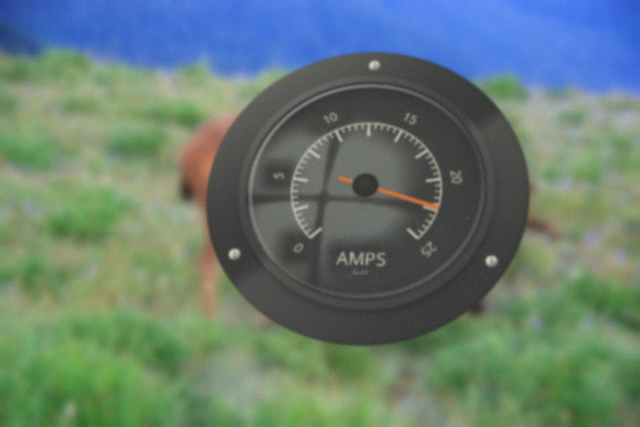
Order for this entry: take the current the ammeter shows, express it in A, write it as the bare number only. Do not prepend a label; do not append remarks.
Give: 22.5
